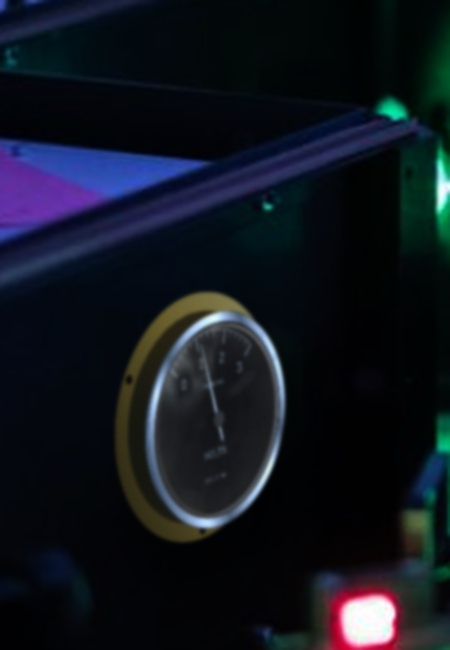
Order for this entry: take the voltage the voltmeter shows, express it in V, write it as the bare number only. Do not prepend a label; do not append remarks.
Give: 1
